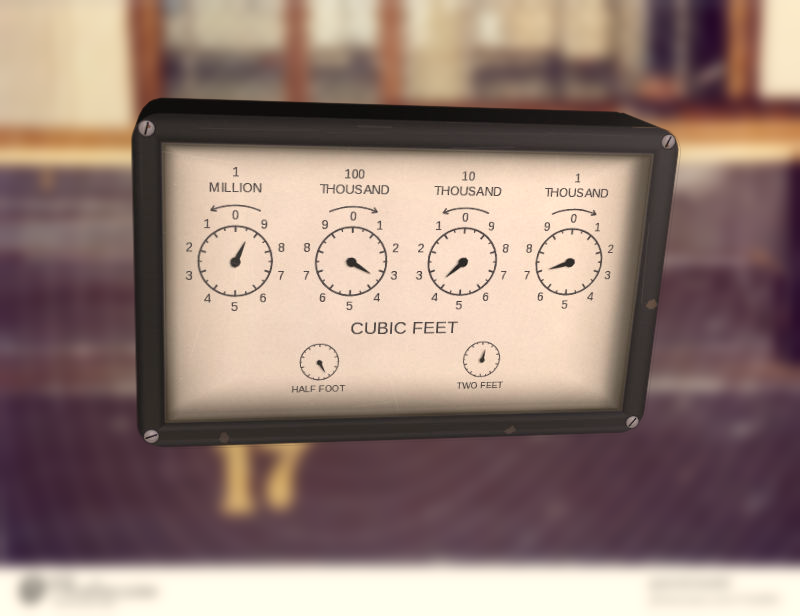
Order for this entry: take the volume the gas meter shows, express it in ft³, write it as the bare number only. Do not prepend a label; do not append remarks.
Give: 933700
